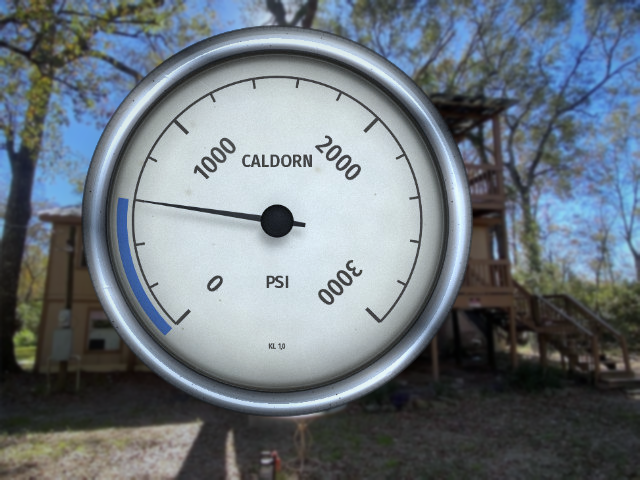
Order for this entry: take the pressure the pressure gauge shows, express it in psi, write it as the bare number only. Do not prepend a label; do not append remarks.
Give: 600
